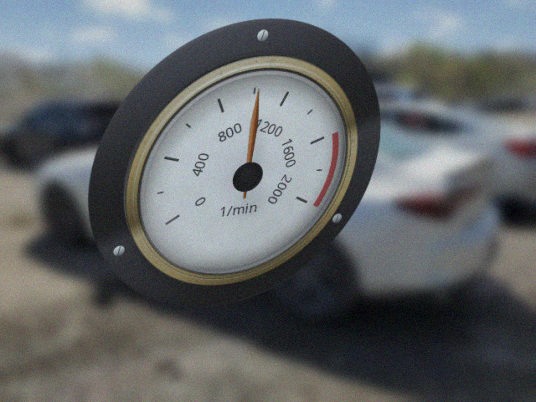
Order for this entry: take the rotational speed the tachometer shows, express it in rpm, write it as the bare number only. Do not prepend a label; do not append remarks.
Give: 1000
